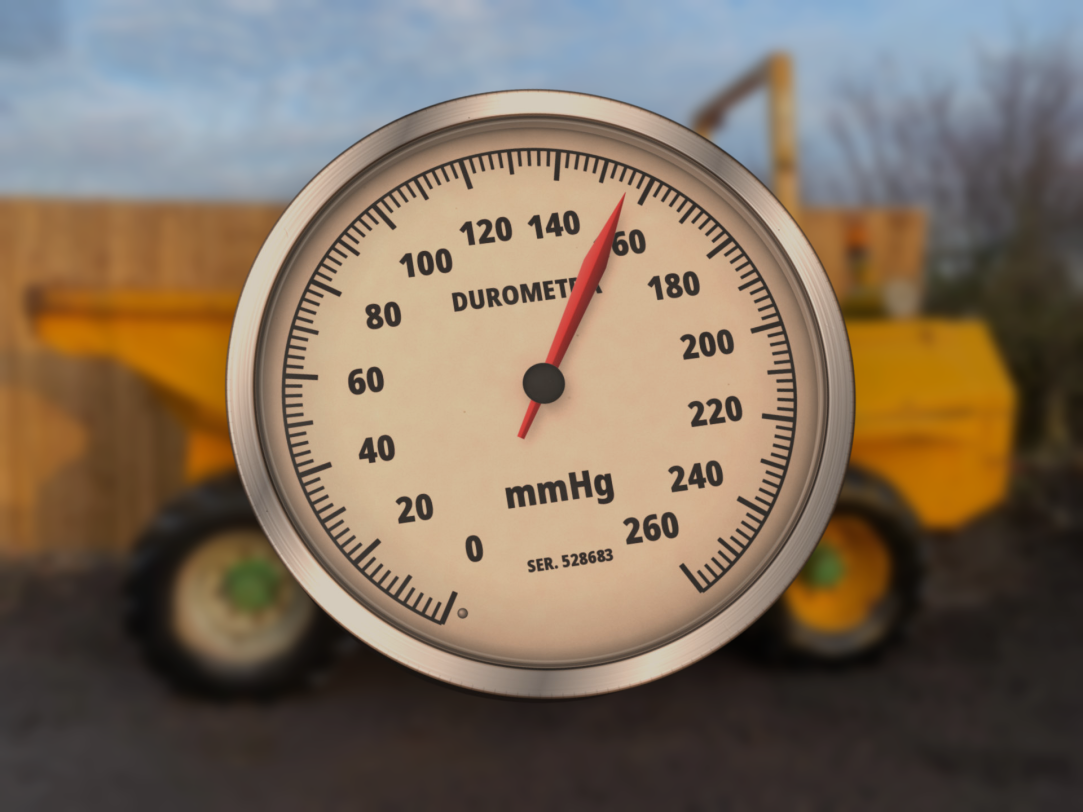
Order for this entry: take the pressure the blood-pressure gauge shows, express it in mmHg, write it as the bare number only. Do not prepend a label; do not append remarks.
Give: 156
